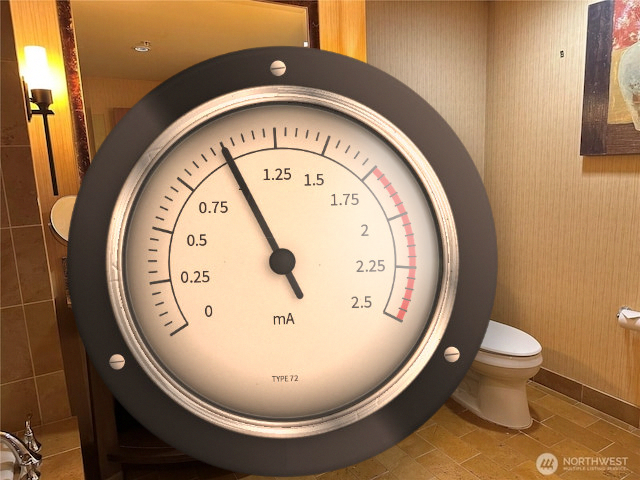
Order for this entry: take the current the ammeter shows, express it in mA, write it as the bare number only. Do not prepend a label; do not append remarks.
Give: 1
